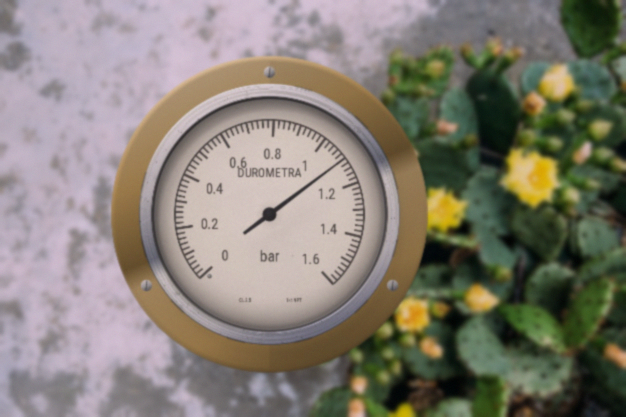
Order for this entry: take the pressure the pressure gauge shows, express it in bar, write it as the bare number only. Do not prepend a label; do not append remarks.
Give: 1.1
